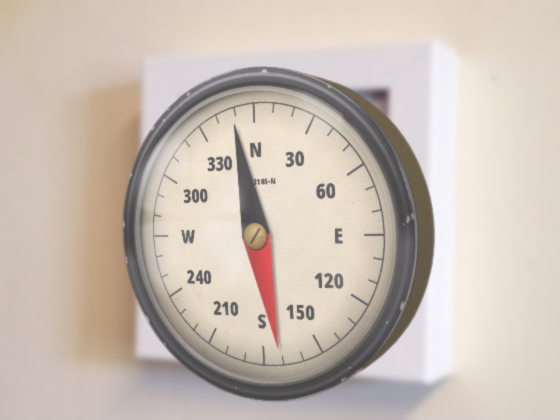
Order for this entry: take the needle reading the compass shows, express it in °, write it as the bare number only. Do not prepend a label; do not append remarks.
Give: 170
